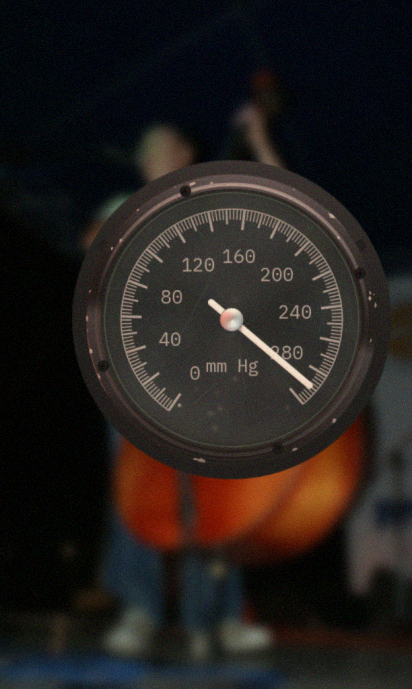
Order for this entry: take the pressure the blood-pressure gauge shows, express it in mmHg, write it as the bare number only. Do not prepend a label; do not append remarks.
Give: 290
